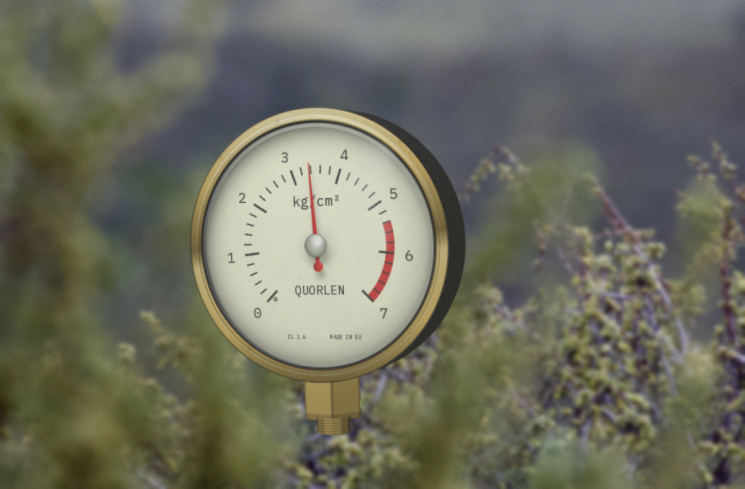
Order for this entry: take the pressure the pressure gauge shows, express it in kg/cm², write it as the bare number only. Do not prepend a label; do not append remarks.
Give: 3.4
